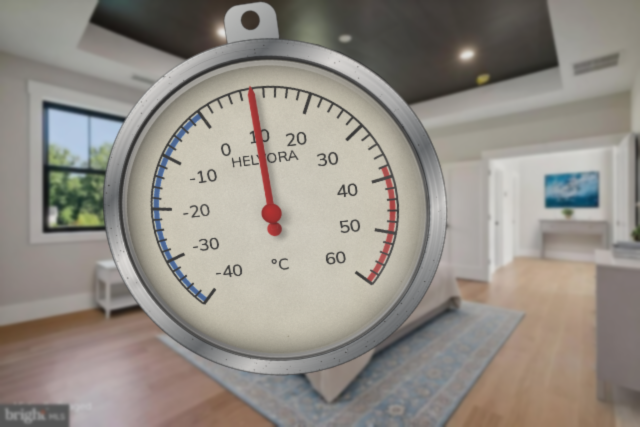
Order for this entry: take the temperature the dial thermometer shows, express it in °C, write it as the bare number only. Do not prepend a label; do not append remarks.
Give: 10
